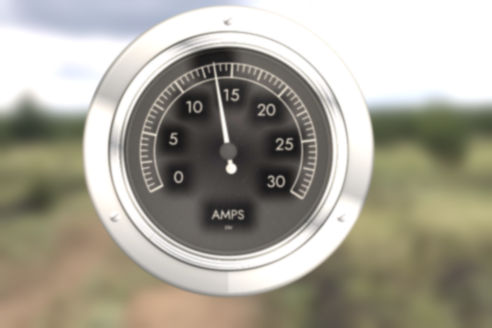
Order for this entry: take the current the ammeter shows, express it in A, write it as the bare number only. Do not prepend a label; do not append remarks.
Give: 13.5
